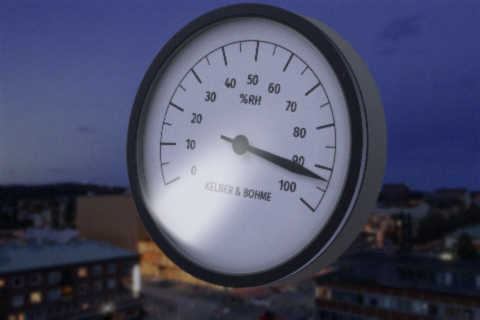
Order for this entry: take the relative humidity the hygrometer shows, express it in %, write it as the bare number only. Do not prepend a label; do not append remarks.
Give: 92.5
